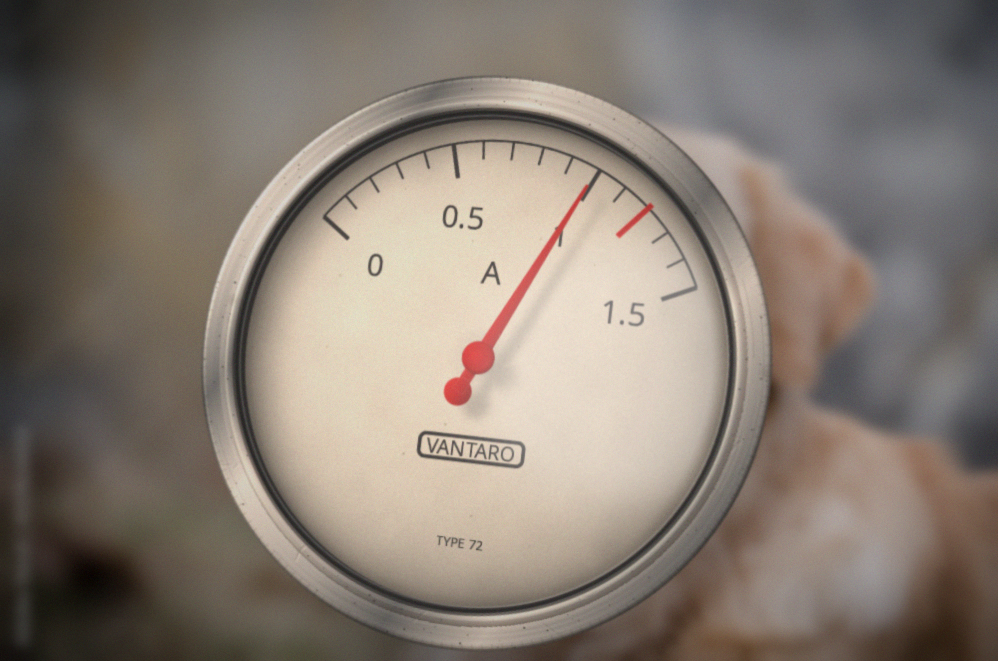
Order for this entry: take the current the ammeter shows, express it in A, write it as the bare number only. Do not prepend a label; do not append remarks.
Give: 1
